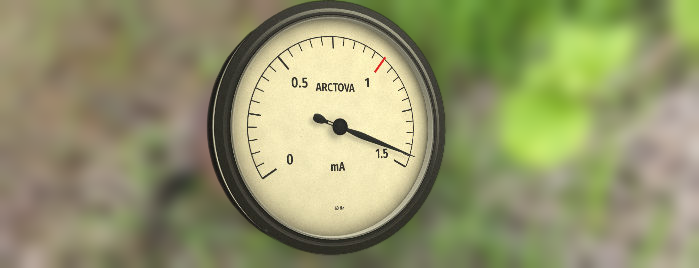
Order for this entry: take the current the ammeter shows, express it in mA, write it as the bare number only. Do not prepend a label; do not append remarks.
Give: 1.45
